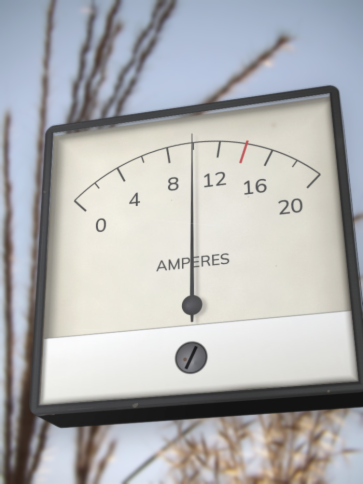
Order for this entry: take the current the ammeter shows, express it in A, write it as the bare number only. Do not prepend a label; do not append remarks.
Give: 10
